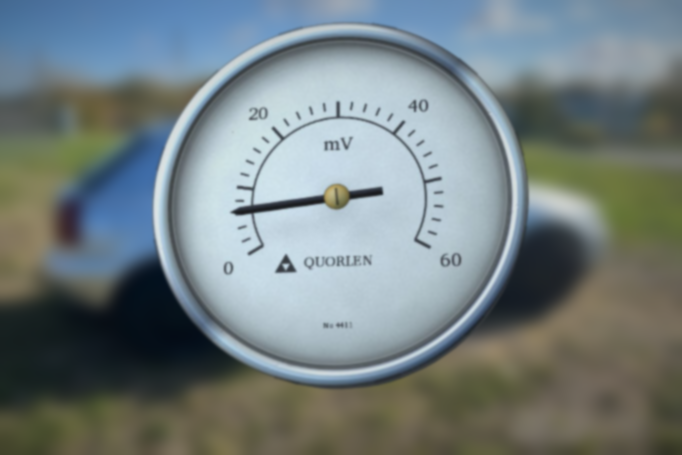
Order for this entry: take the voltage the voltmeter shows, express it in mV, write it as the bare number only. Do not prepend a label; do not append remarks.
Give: 6
